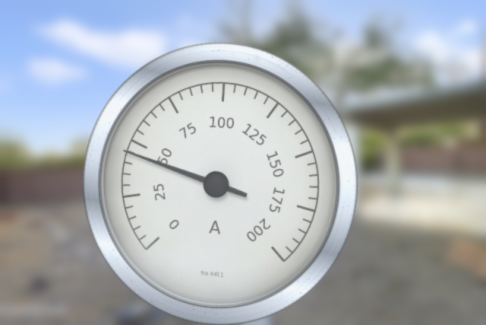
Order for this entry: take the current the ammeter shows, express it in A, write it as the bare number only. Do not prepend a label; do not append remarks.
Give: 45
